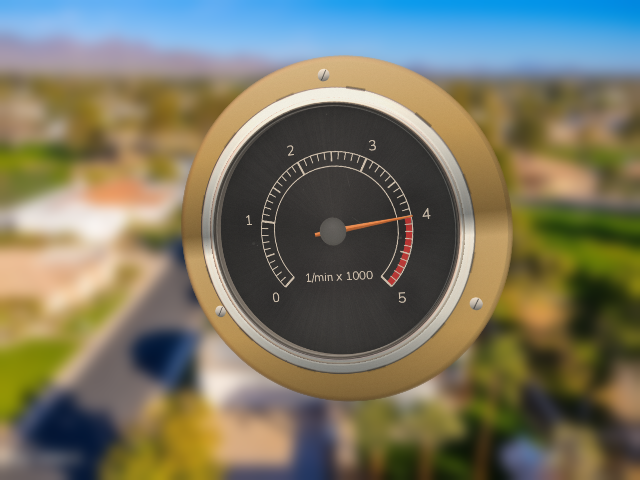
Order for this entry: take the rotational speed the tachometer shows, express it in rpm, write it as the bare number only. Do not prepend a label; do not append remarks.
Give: 4000
